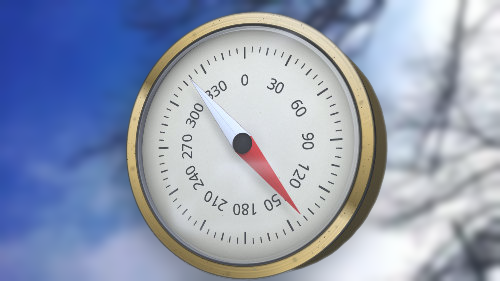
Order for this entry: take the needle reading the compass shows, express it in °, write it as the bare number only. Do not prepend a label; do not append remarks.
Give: 140
